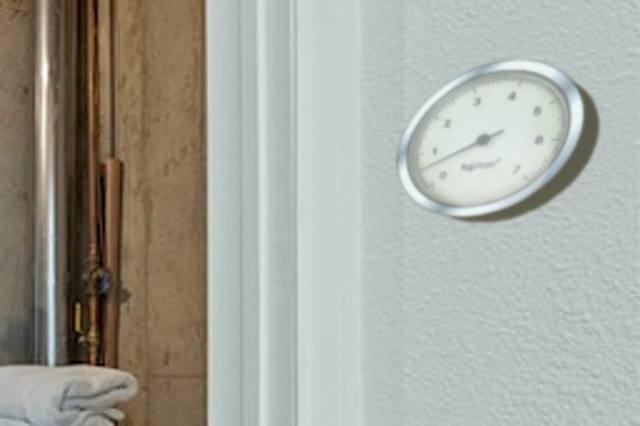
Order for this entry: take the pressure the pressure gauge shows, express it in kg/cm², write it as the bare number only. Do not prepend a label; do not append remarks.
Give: 0.5
